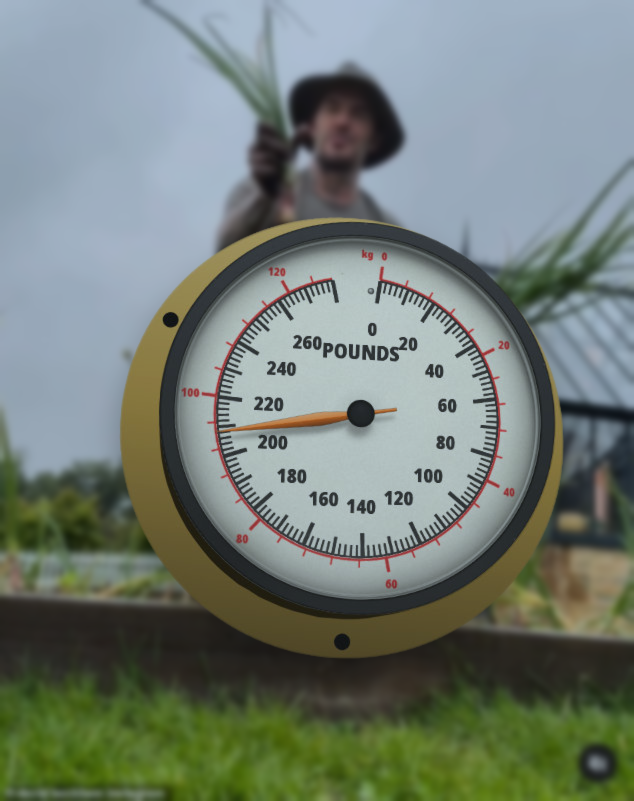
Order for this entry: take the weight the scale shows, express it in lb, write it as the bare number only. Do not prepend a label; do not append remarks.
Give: 208
